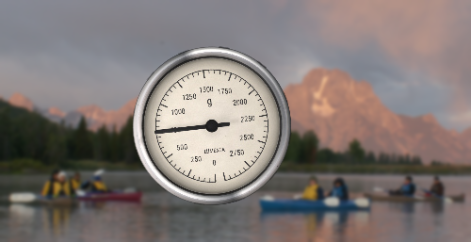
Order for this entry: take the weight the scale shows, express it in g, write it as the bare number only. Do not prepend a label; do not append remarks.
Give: 750
